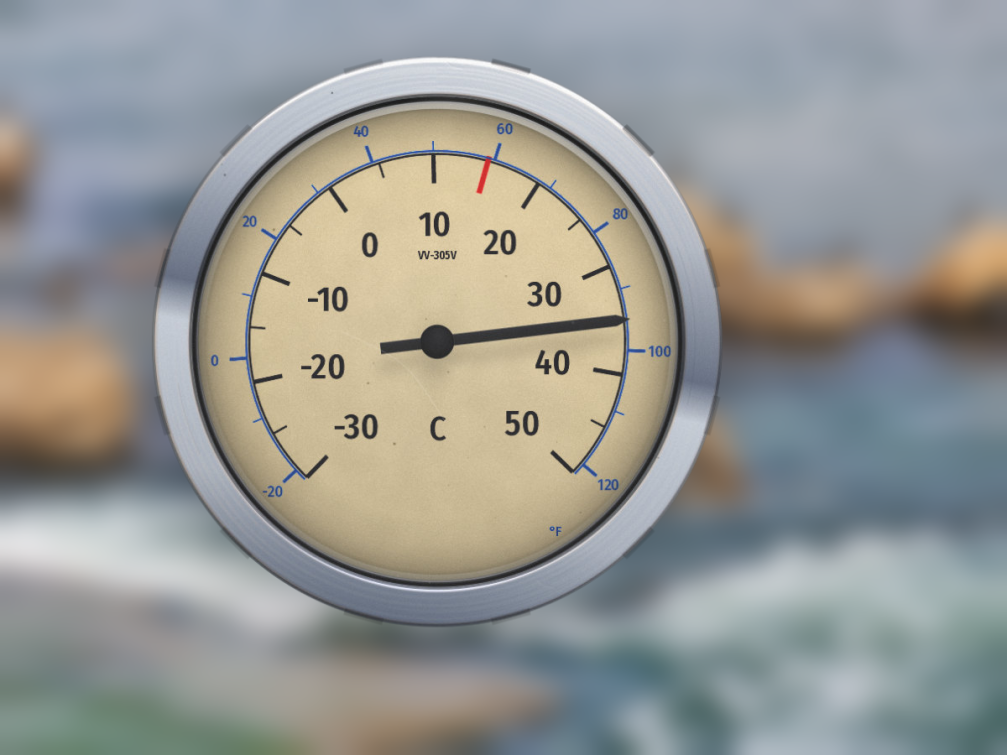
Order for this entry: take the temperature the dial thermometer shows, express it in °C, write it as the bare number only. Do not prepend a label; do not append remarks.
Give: 35
